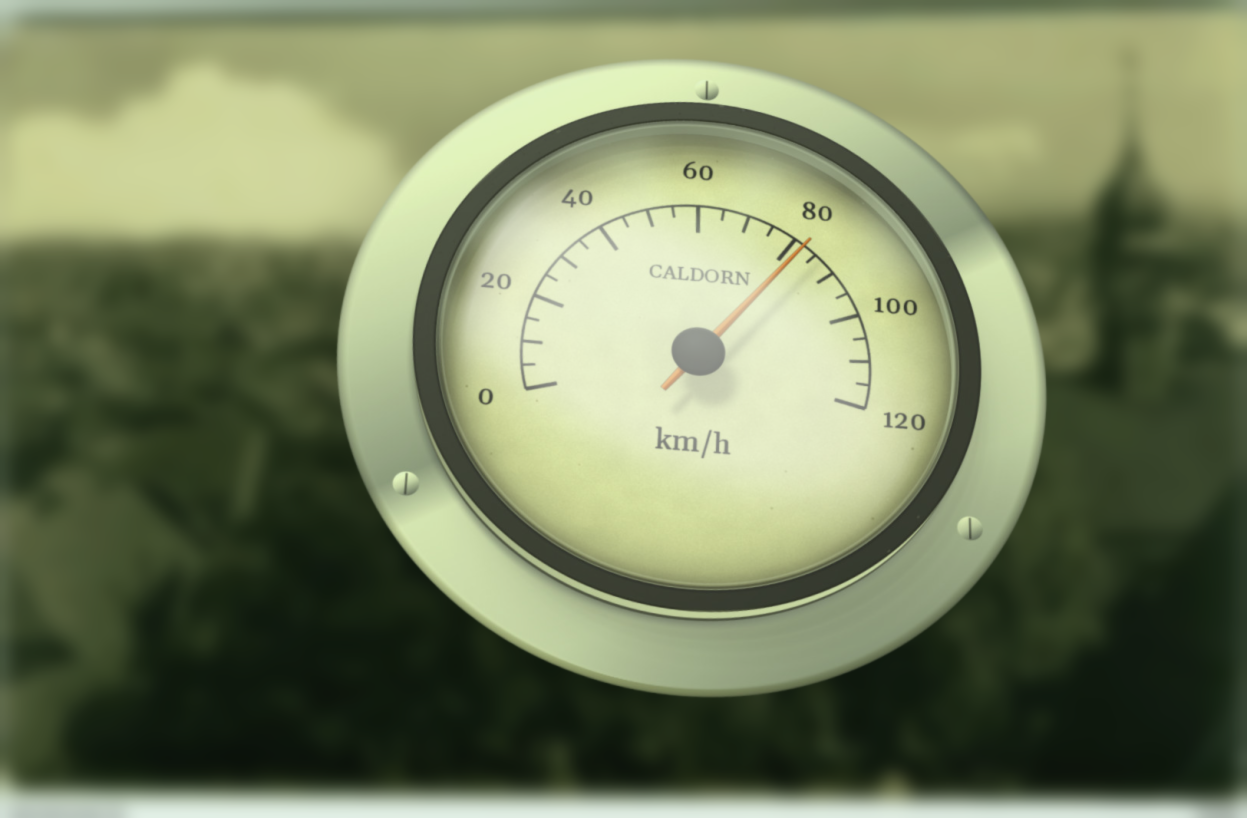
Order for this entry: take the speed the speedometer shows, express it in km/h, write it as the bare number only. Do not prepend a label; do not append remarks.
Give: 82.5
